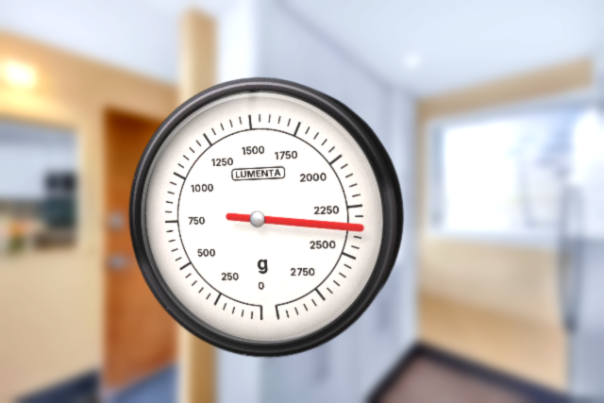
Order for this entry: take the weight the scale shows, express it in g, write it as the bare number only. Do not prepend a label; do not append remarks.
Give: 2350
